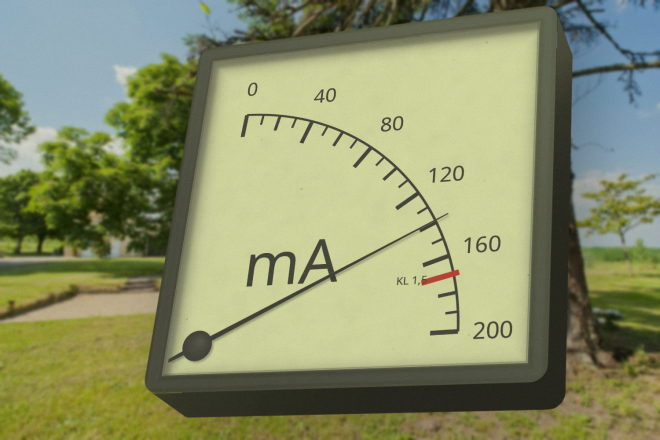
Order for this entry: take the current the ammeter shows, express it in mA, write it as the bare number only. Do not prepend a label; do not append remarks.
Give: 140
